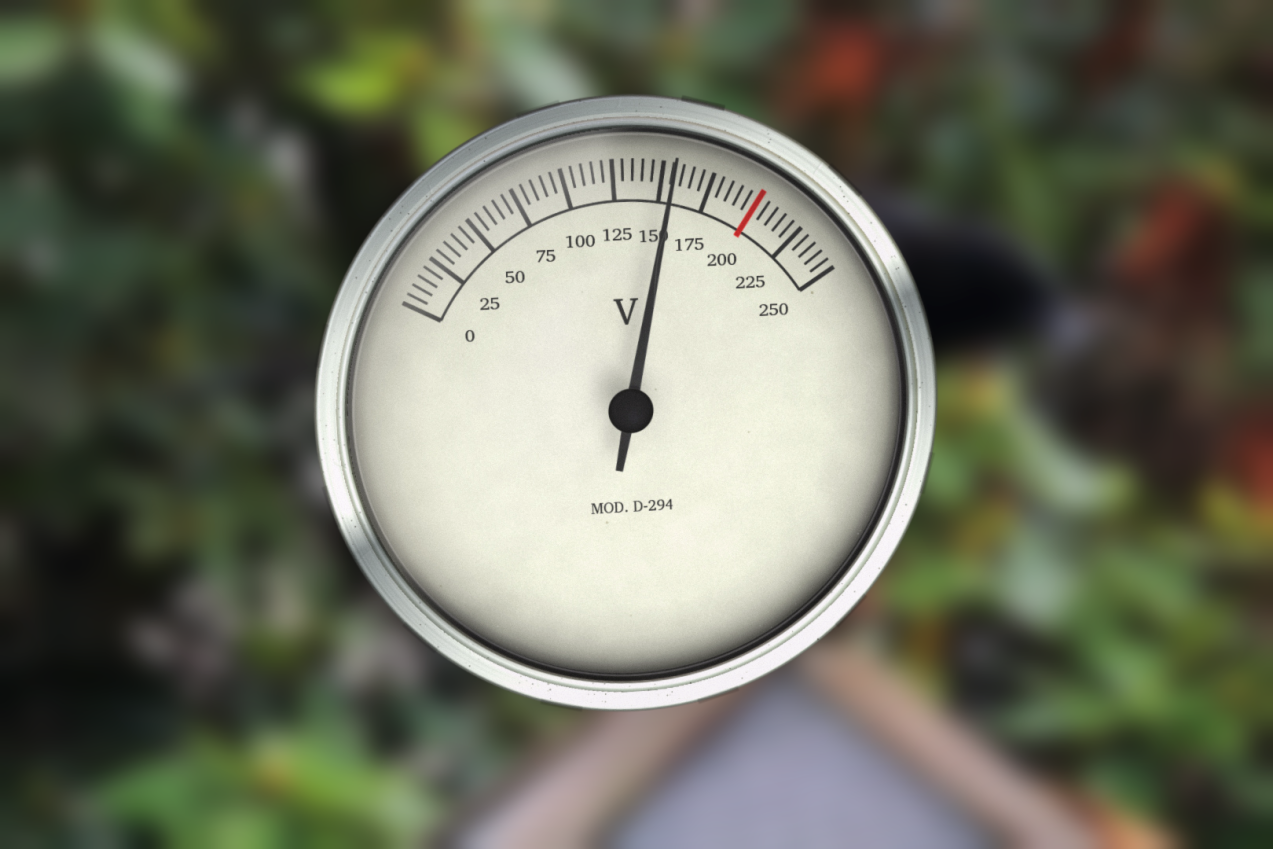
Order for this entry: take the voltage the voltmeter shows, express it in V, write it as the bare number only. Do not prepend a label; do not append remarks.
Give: 155
